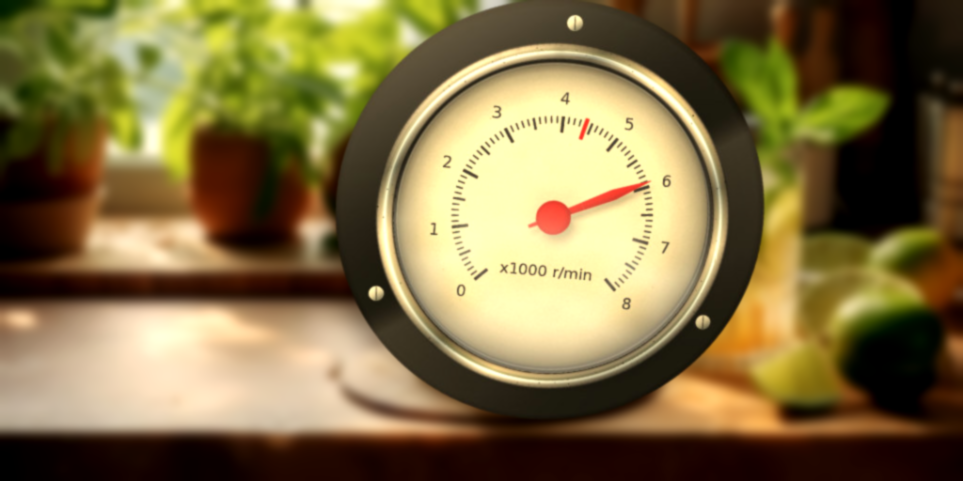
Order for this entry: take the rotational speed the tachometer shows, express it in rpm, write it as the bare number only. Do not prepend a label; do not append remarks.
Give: 5900
